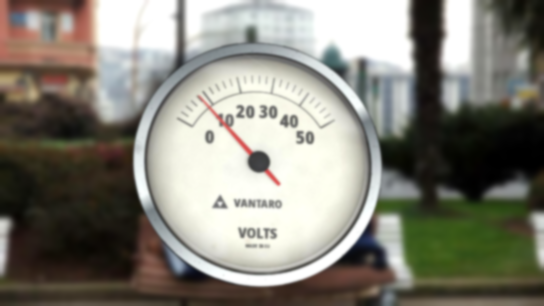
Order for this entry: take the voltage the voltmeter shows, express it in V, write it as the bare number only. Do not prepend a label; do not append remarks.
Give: 8
